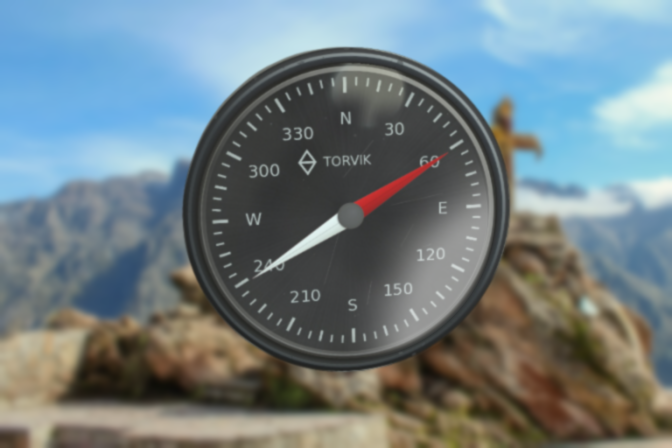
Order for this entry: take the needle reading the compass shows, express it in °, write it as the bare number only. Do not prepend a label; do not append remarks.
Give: 60
